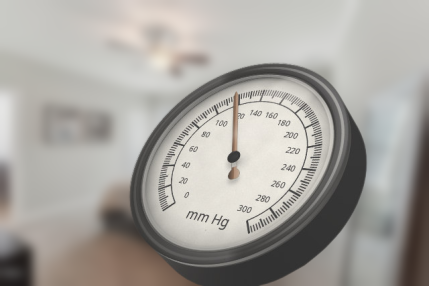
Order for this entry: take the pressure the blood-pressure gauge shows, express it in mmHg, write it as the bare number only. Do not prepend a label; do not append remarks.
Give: 120
